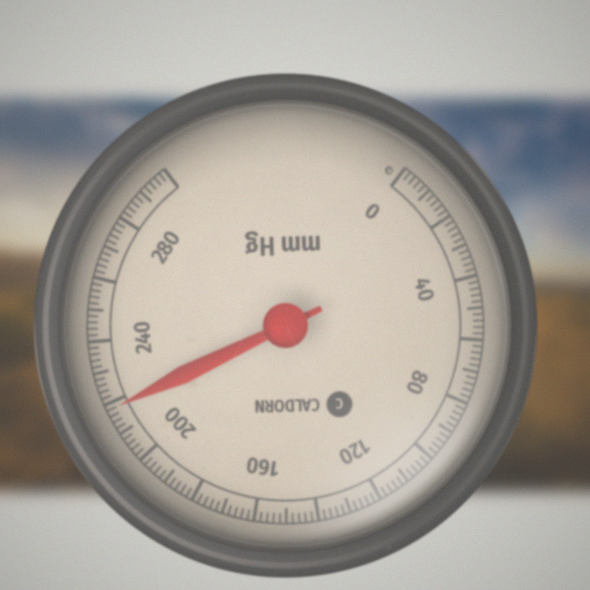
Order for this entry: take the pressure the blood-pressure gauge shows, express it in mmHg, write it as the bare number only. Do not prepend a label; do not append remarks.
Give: 218
